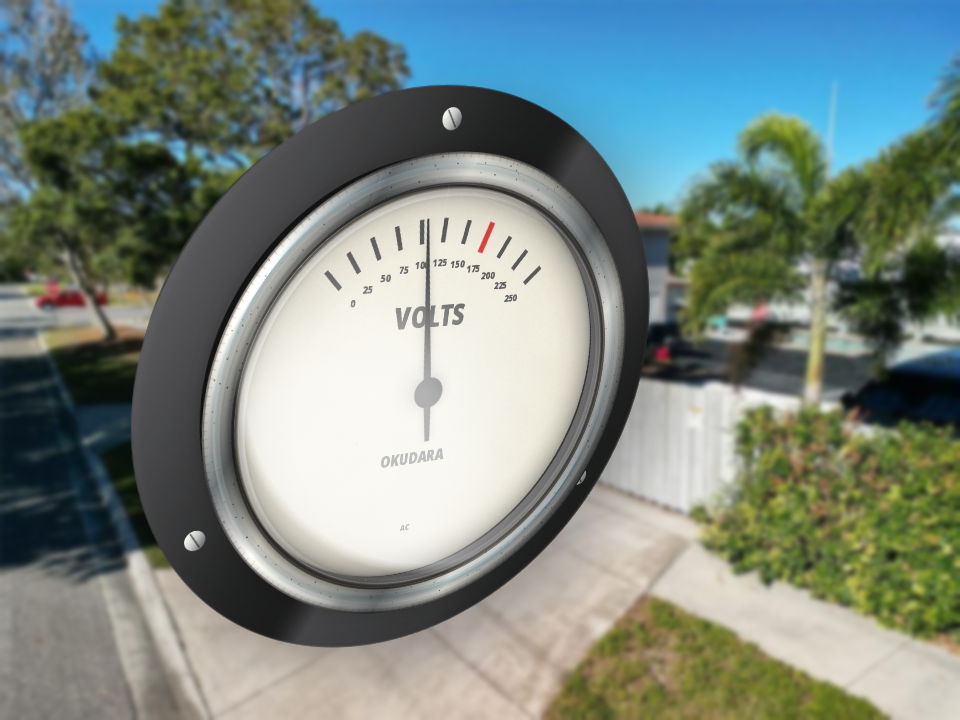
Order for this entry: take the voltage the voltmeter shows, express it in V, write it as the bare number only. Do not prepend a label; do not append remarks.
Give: 100
